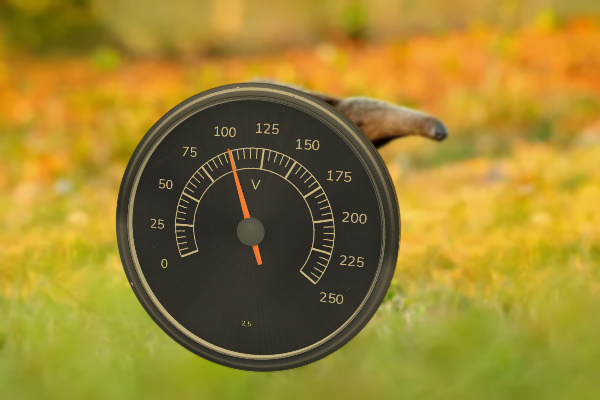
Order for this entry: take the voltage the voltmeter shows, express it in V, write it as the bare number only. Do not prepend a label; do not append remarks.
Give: 100
